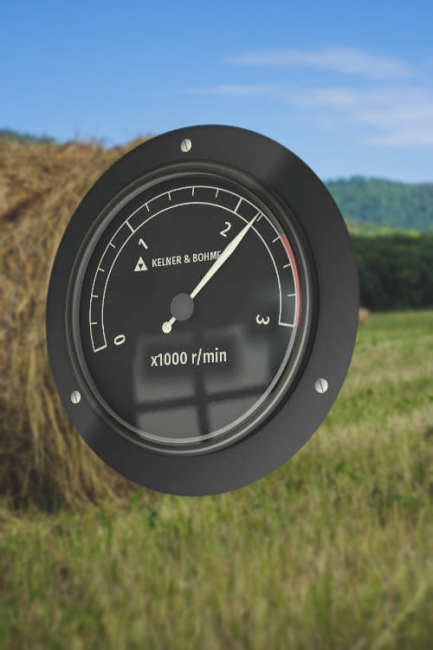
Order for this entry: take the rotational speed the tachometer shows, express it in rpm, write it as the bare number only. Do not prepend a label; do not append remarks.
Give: 2200
